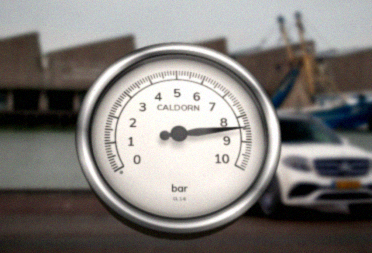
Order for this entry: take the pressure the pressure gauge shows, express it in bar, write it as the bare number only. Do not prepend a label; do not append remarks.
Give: 8.5
